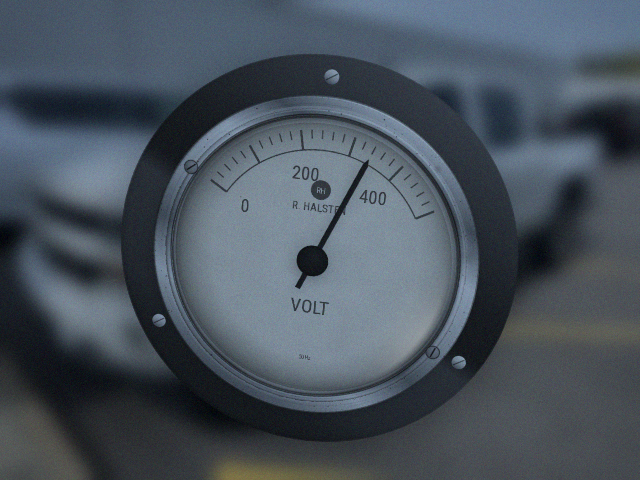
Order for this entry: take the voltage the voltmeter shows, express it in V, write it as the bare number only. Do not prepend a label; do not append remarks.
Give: 340
